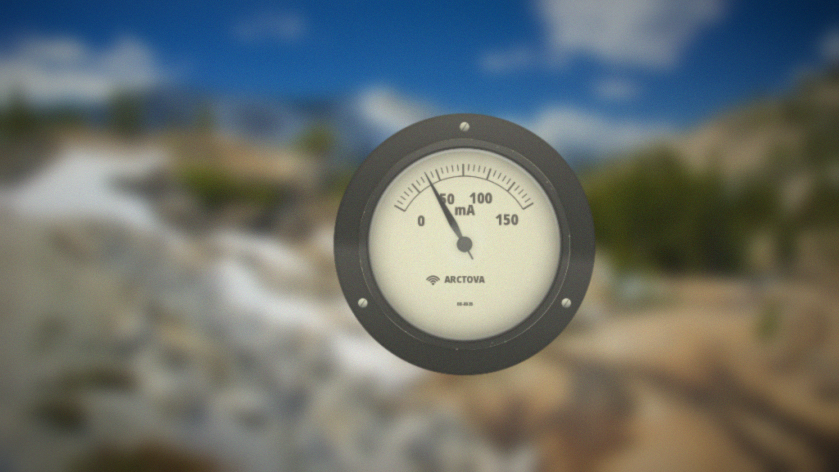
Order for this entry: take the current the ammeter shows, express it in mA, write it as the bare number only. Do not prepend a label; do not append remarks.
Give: 40
